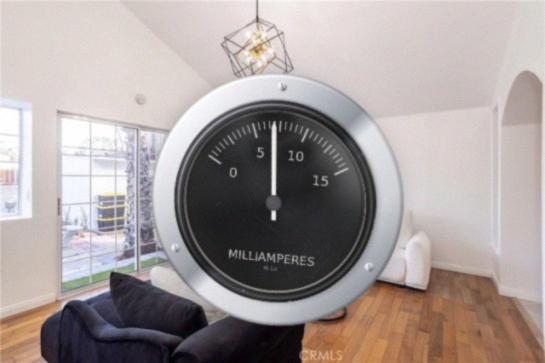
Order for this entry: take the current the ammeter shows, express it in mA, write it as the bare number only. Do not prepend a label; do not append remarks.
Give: 7
